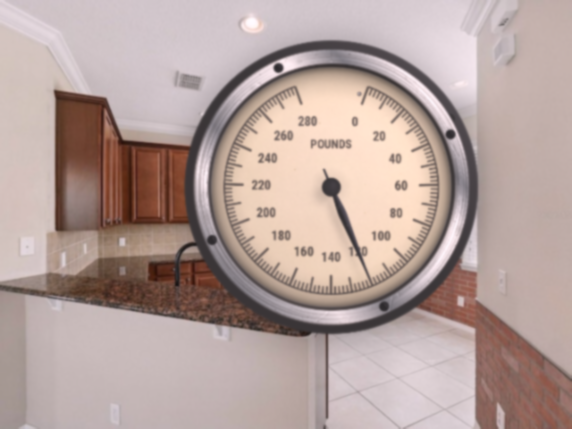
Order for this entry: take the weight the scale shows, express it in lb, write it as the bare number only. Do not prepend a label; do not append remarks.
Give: 120
